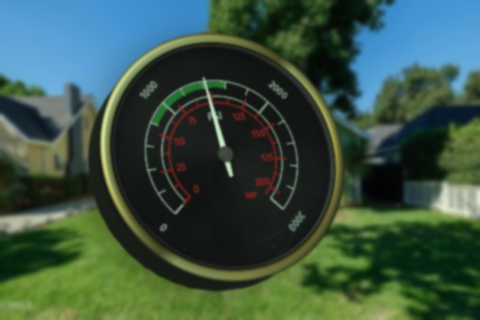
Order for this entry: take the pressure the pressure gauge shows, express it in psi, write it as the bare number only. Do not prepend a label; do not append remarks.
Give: 1400
